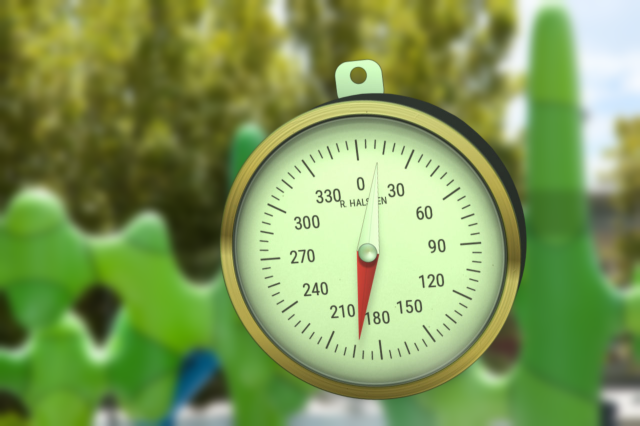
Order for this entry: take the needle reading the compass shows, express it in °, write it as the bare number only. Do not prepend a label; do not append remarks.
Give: 192.5
